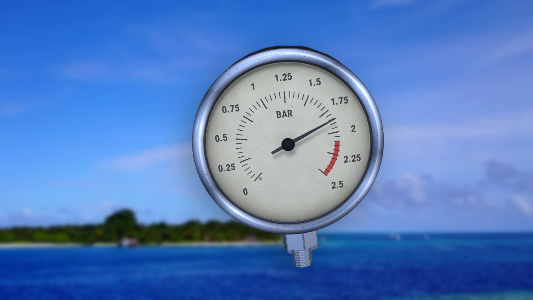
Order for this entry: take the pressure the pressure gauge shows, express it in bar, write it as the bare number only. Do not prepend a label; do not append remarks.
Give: 1.85
